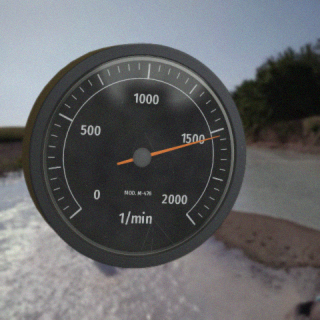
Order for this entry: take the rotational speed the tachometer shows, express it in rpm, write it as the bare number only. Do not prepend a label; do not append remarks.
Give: 1525
